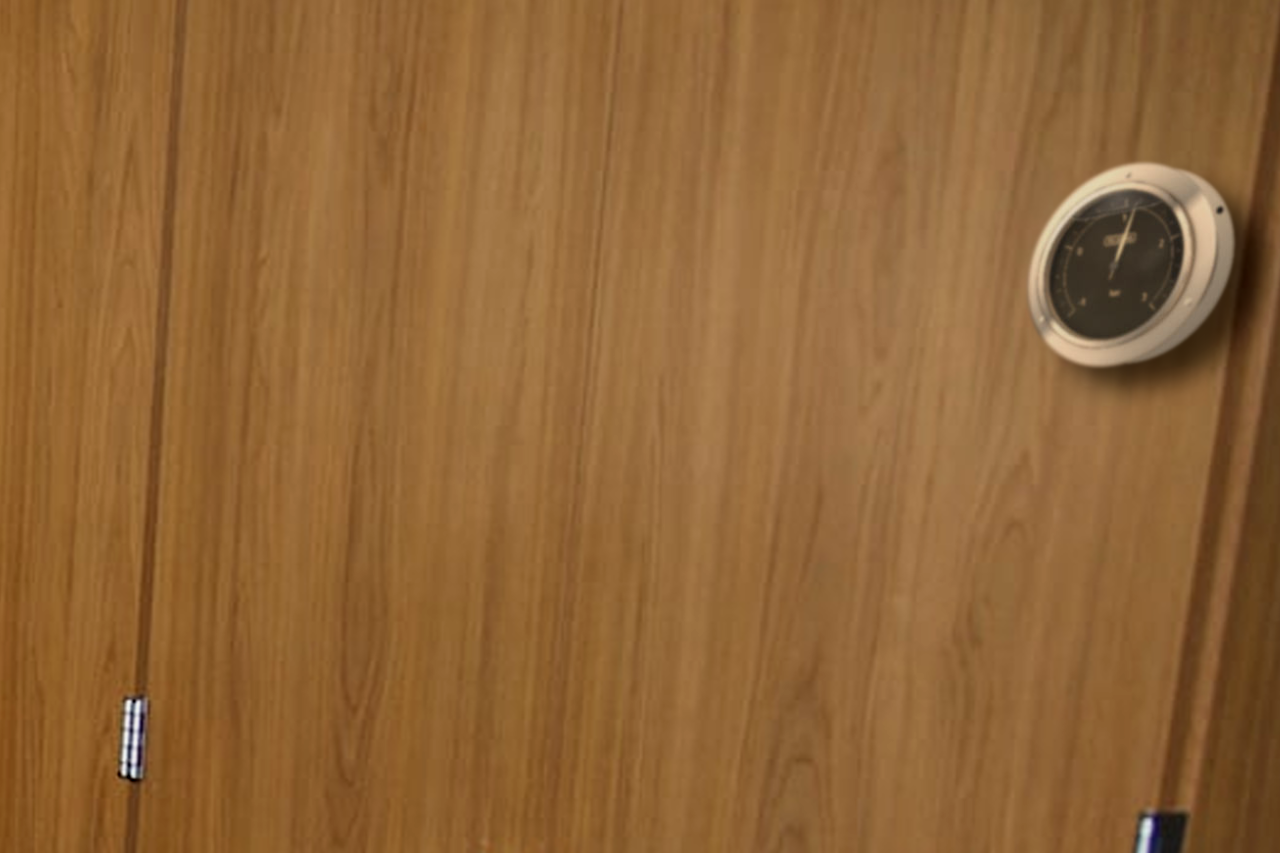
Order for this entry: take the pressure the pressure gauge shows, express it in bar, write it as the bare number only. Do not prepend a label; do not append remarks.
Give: 1.2
